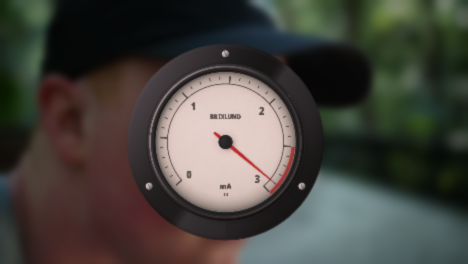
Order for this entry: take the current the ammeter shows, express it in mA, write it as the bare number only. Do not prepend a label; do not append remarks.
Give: 2.9
